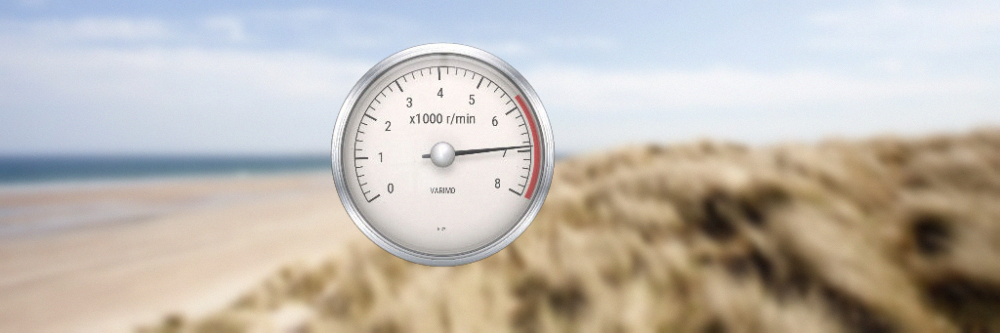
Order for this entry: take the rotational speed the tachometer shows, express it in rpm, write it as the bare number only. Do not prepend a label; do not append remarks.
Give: 6900
